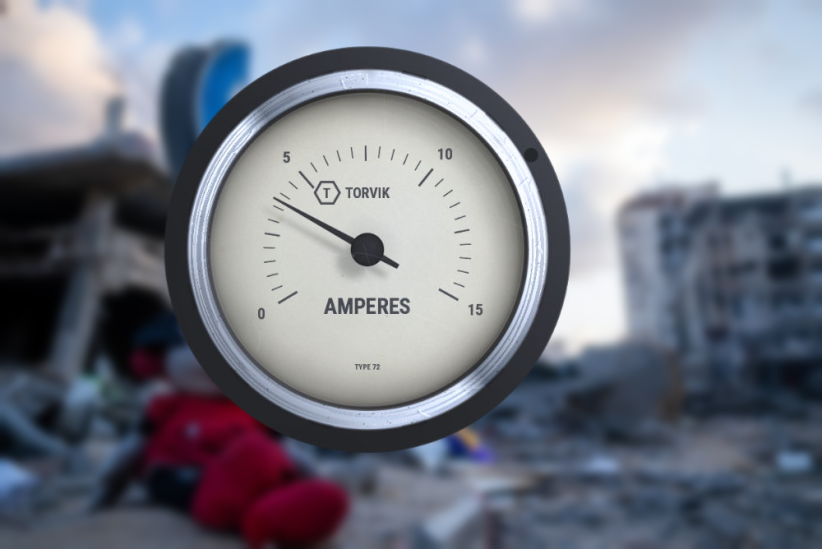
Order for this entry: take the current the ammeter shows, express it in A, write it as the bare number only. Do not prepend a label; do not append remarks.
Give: 3.75
